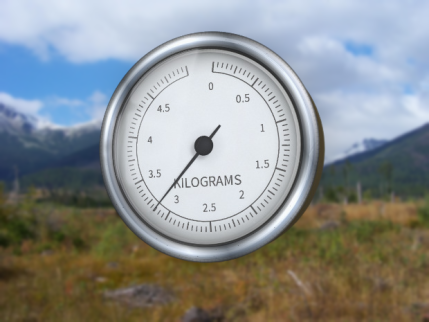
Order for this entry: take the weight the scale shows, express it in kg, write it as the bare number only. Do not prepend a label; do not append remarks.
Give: 3.15
